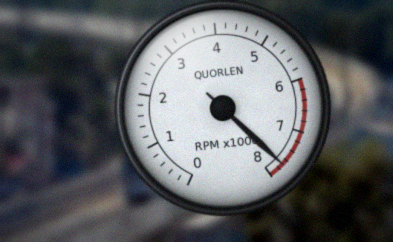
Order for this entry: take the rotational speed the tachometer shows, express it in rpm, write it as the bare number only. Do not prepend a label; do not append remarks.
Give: 7700
